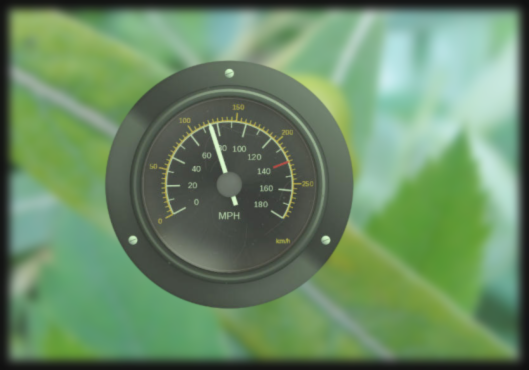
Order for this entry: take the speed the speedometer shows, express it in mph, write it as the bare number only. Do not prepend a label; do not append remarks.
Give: 75
